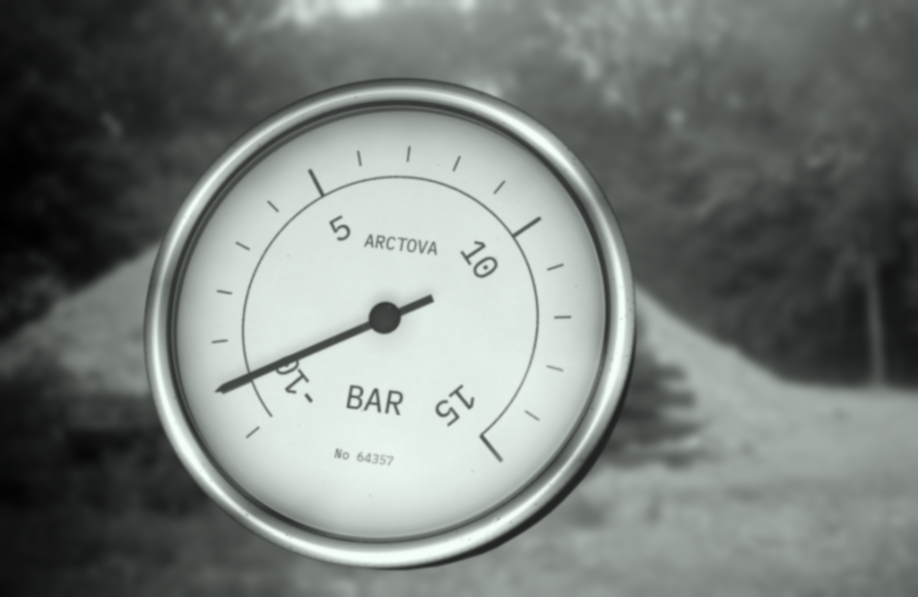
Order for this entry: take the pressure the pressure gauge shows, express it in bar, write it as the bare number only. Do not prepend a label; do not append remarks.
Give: 0
